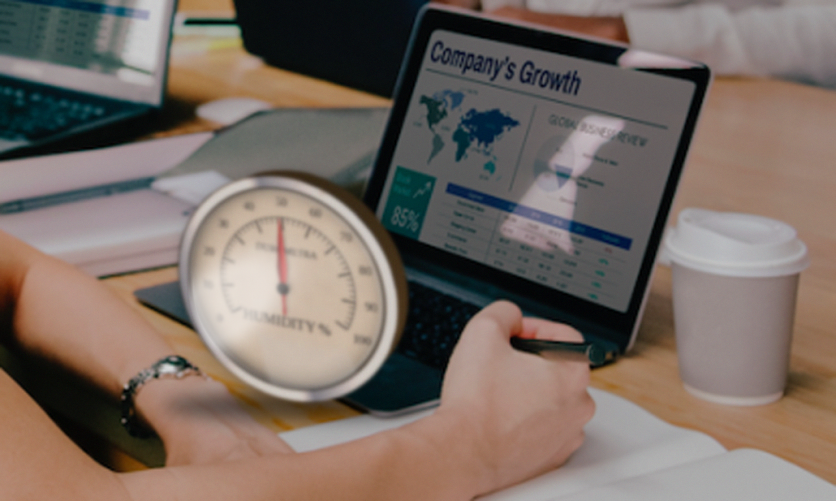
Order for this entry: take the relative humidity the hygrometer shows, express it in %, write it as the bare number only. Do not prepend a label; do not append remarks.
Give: 50
